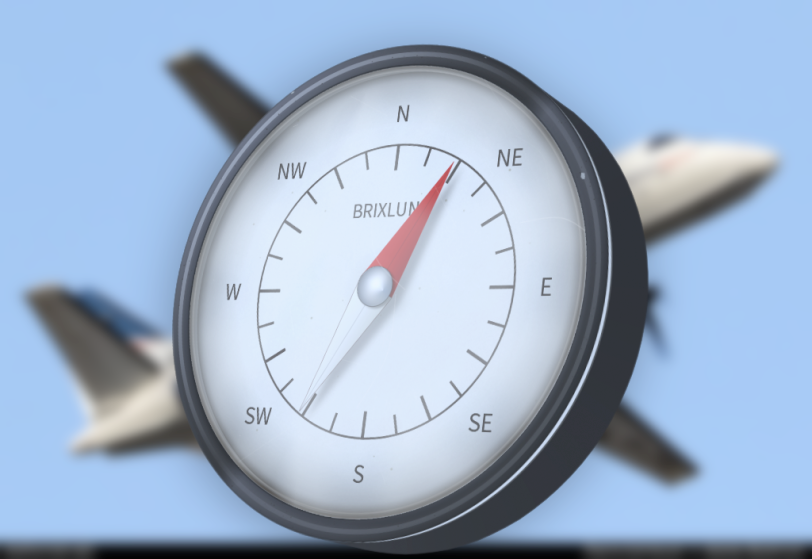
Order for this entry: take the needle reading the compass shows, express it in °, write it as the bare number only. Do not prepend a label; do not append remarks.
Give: 30
